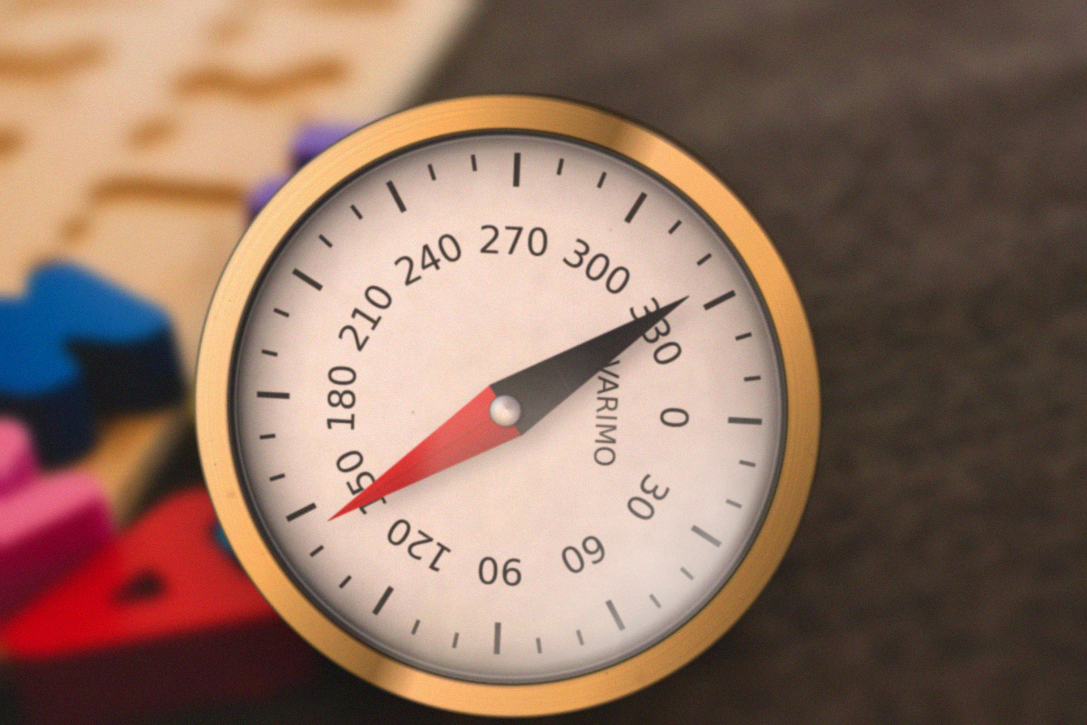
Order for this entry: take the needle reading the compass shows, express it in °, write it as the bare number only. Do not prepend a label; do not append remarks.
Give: 145
